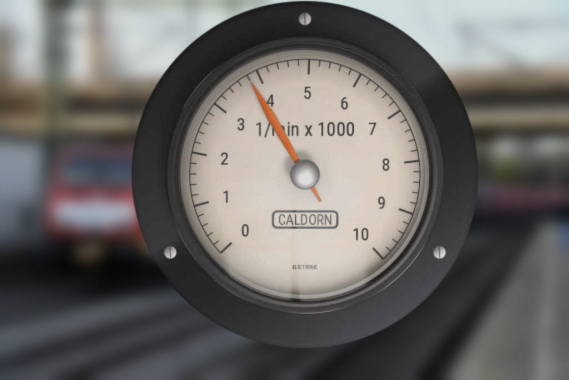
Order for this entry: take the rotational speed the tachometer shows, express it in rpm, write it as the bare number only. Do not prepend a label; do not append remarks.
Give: 3800
